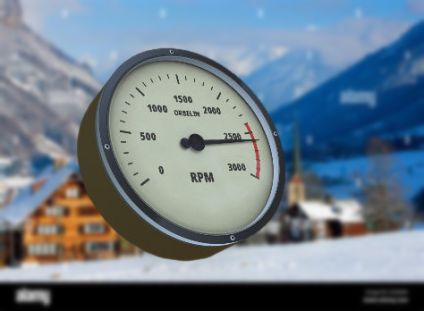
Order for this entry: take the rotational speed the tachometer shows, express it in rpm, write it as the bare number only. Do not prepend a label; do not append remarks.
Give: 2600
